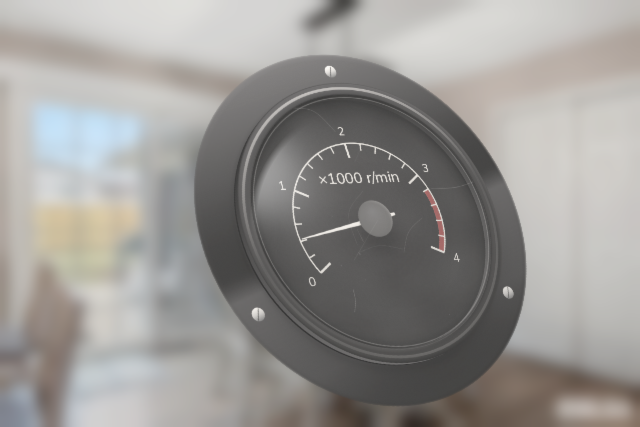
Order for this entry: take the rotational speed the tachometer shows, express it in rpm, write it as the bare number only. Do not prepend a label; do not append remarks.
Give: 400
